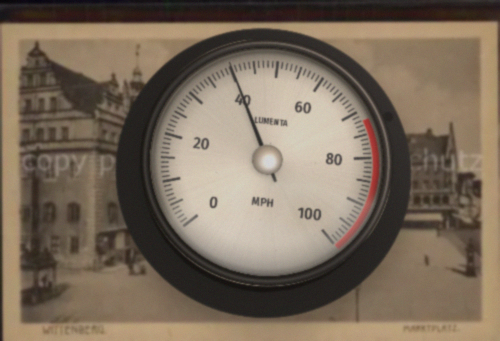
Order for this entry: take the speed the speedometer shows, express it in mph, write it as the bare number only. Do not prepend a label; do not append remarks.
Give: 40
